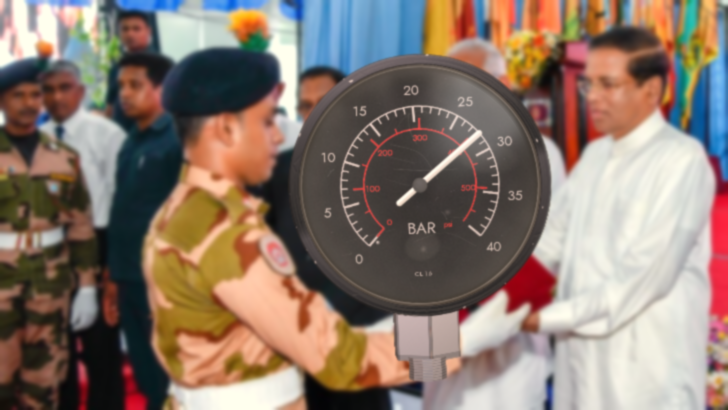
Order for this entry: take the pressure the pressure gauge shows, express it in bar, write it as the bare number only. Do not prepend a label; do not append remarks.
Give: 28
